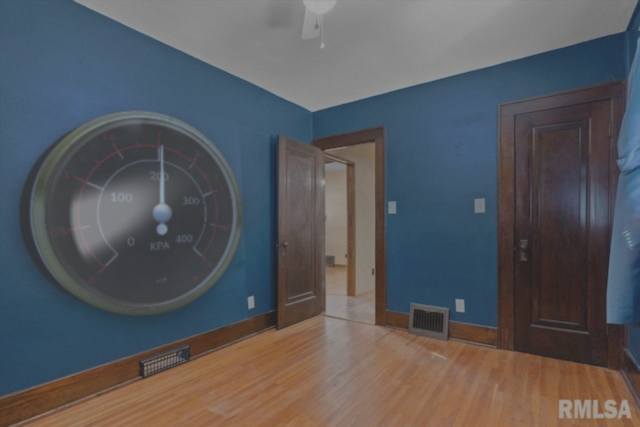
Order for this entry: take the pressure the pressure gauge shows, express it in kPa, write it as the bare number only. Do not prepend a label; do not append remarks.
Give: 200
